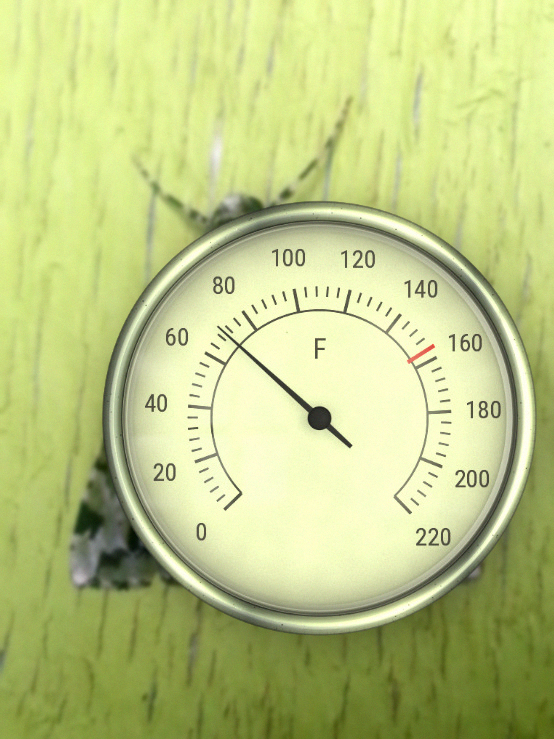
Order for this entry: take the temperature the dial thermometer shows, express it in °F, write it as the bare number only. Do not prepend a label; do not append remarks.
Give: 70
